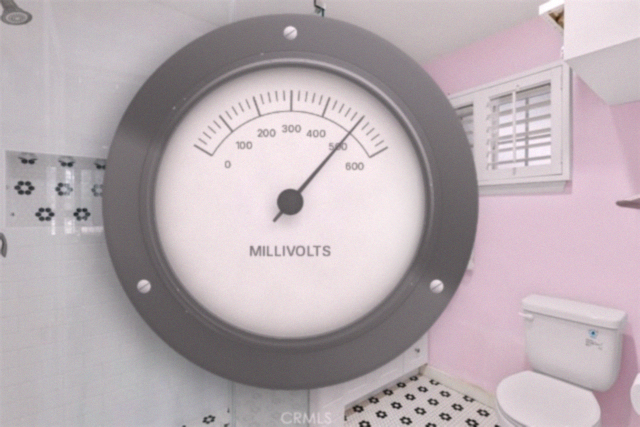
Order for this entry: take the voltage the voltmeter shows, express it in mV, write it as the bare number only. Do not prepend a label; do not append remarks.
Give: 500
